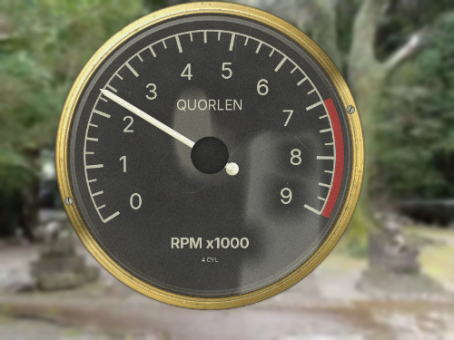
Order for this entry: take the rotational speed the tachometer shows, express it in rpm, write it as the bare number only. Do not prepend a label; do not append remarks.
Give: 2375
